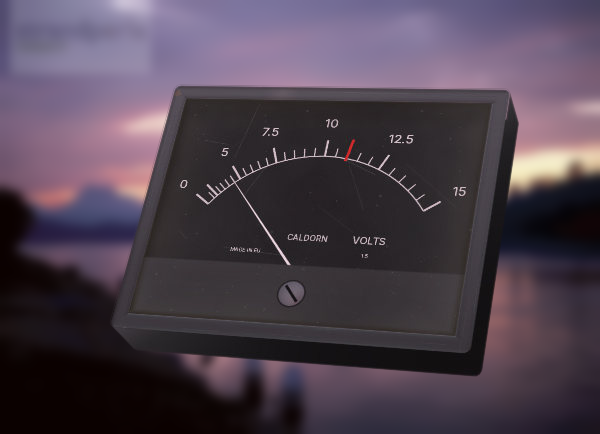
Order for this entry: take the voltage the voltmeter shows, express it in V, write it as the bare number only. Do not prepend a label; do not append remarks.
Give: 4.5
